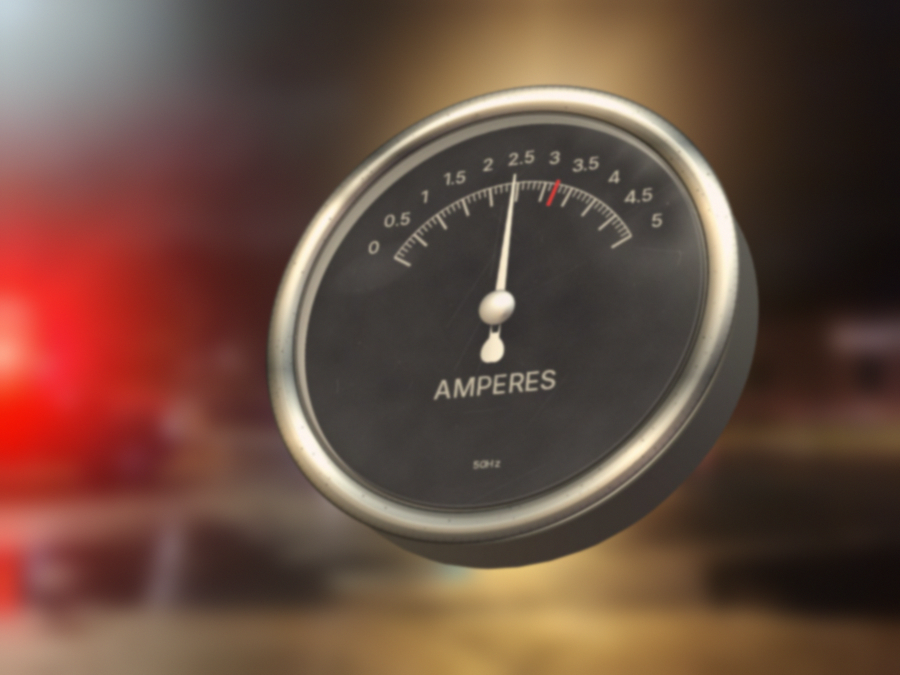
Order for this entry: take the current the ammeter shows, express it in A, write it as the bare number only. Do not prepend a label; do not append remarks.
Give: 2.5
